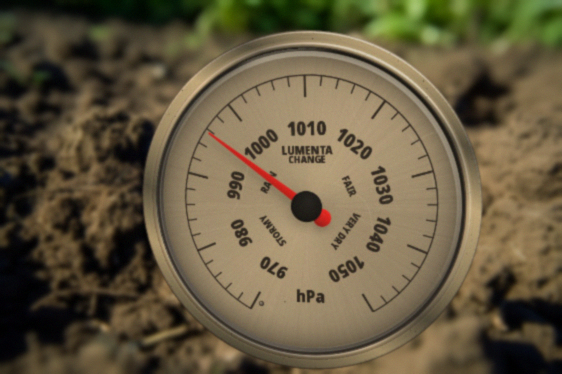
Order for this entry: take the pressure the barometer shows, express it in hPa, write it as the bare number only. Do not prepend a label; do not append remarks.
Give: 996
